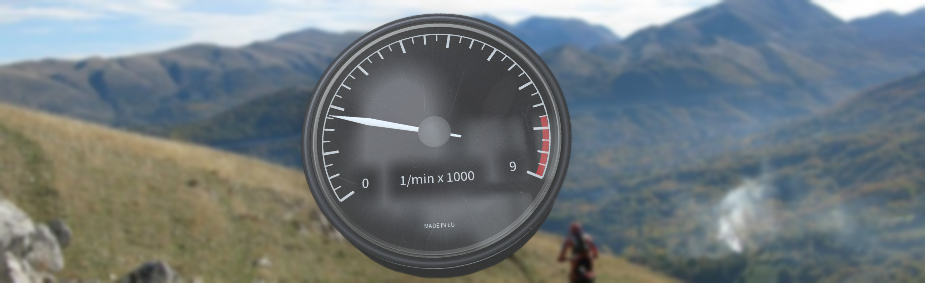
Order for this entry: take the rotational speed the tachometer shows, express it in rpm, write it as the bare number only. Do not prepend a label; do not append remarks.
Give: 1750
